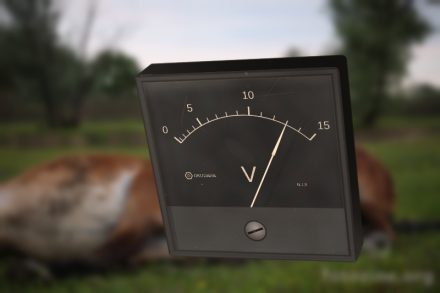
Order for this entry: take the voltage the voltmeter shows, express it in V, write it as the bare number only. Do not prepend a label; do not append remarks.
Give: 13
